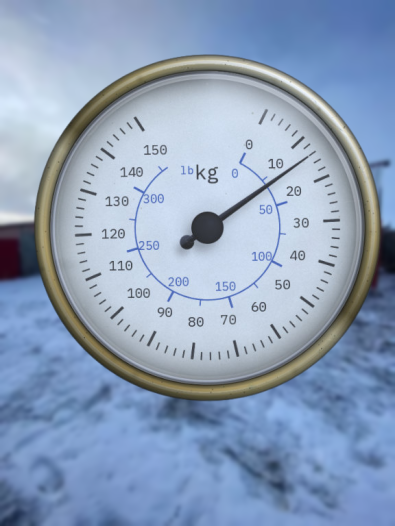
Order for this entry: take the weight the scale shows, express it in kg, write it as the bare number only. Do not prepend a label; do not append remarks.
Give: 14
